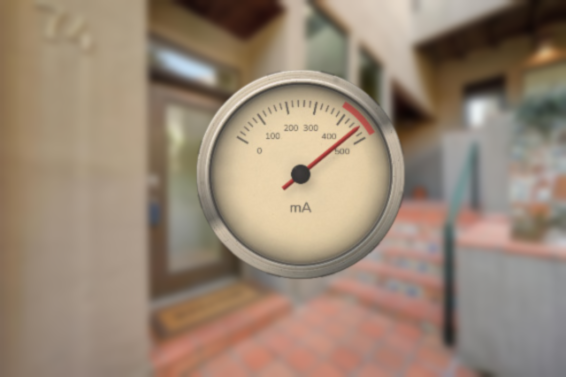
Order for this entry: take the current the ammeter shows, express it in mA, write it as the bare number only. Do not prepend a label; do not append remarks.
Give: 460
